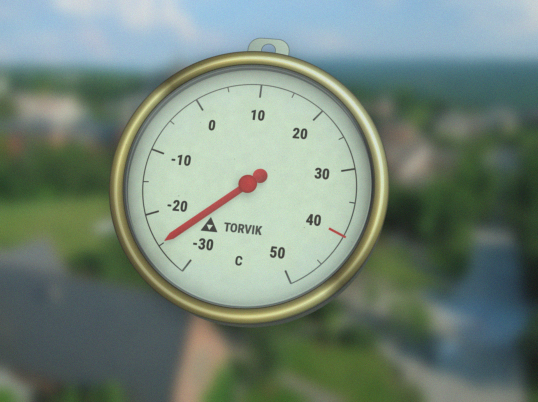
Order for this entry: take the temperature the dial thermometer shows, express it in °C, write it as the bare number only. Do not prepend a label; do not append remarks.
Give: -25
